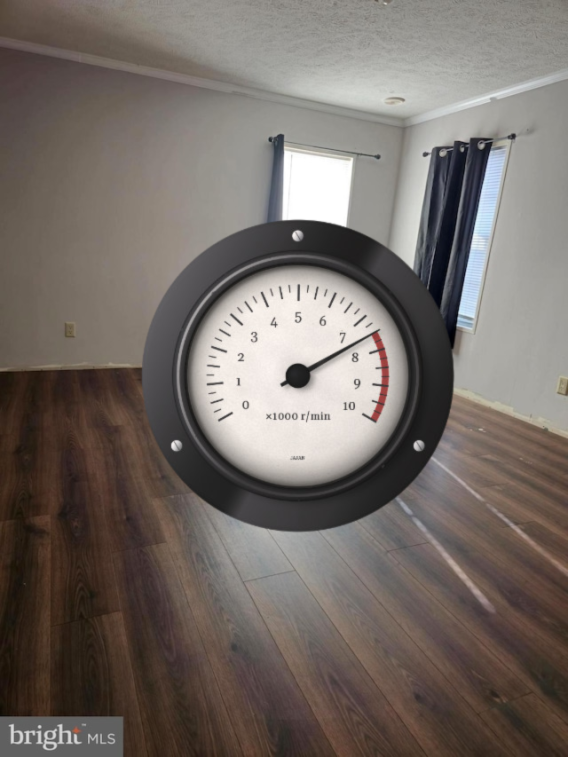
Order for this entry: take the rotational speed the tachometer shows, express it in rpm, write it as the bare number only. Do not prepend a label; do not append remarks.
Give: 7500
